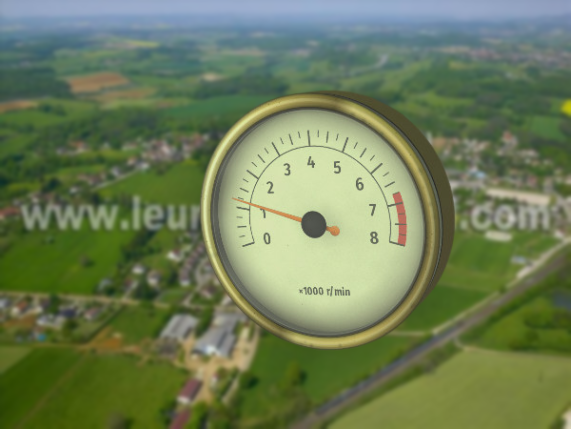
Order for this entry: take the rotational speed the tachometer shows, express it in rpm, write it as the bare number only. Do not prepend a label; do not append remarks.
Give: 1250
